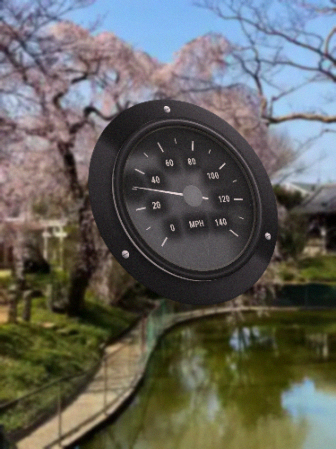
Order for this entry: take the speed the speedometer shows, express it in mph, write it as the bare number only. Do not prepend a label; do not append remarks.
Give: 30
